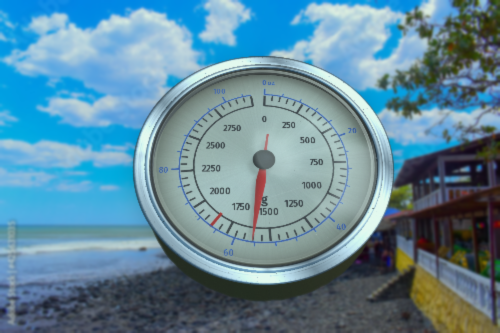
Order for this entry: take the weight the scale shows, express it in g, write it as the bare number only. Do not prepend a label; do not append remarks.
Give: 1600
